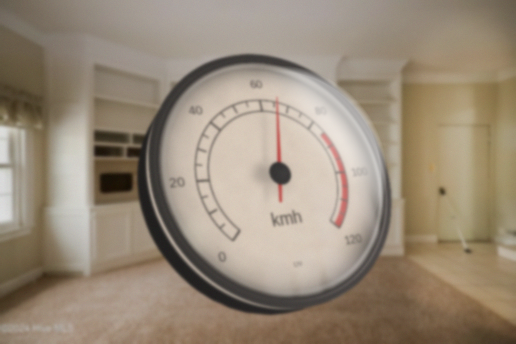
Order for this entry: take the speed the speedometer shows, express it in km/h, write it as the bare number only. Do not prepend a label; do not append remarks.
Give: 65
